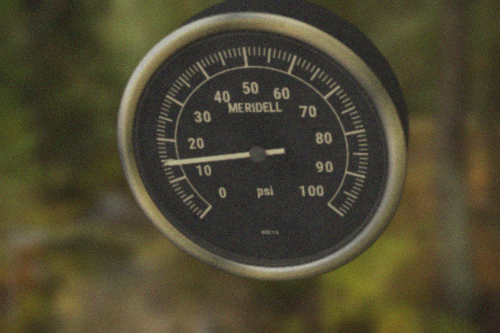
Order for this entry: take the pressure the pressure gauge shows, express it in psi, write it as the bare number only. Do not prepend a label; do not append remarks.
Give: 15
